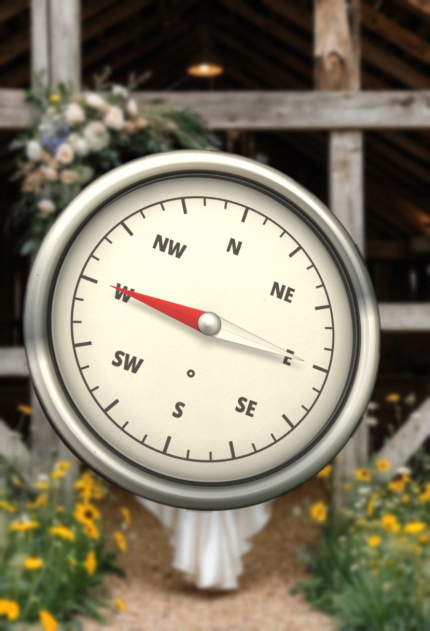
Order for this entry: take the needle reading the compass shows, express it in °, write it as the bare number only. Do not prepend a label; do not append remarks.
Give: 270
